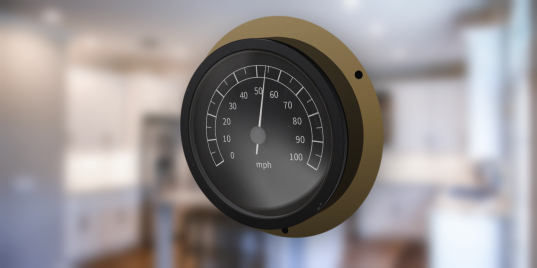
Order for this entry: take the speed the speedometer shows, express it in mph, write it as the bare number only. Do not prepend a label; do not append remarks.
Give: 55
